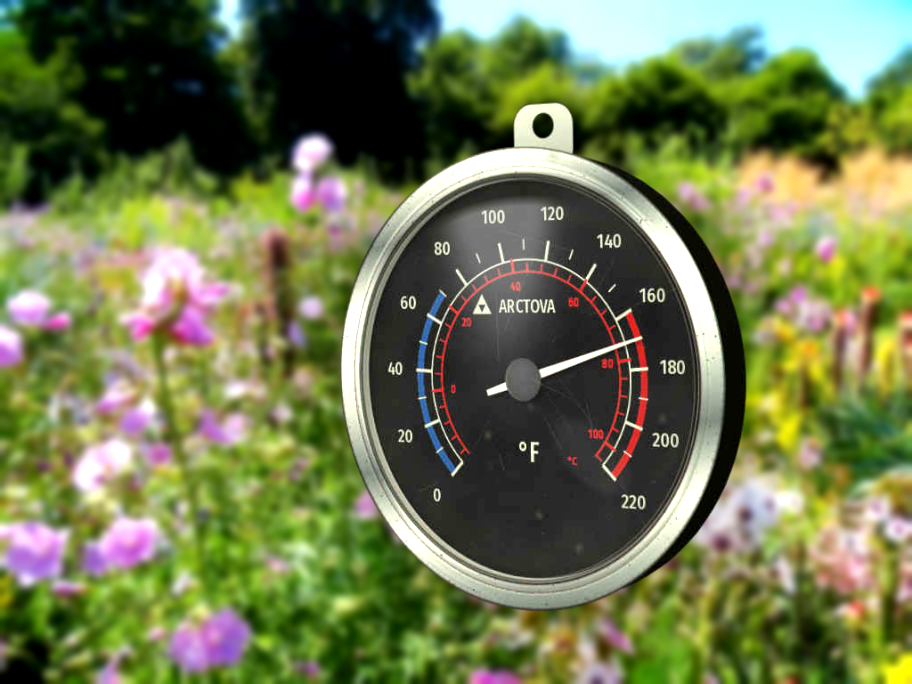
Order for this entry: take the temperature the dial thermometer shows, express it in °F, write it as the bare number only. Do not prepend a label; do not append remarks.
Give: 170
